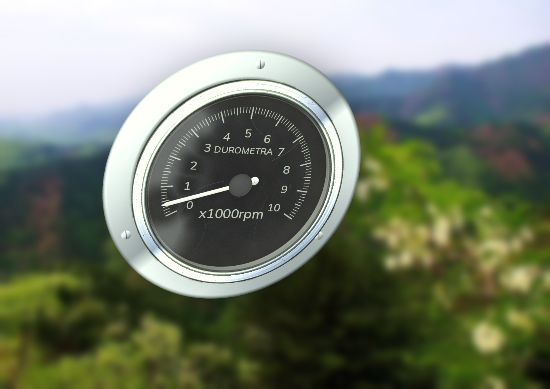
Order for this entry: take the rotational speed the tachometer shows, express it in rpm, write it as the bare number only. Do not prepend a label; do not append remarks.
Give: 500
